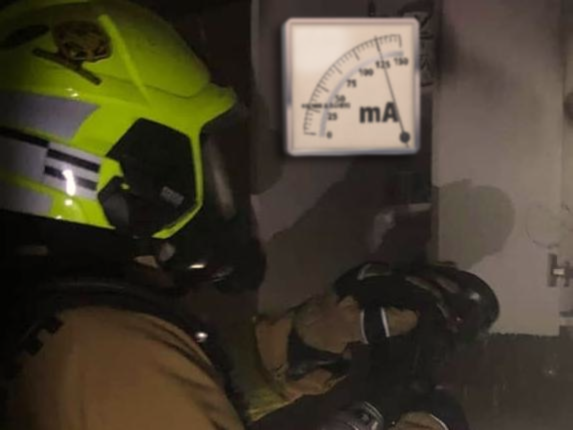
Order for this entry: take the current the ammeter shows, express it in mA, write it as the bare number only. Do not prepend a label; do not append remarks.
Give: 125
